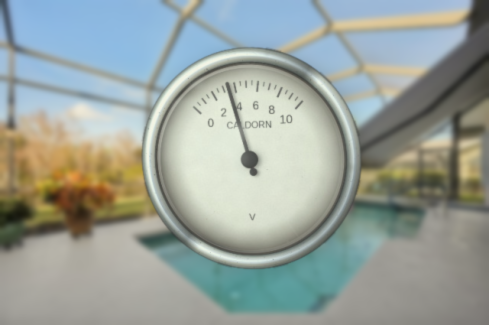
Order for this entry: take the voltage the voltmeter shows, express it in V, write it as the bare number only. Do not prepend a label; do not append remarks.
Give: 3.5
